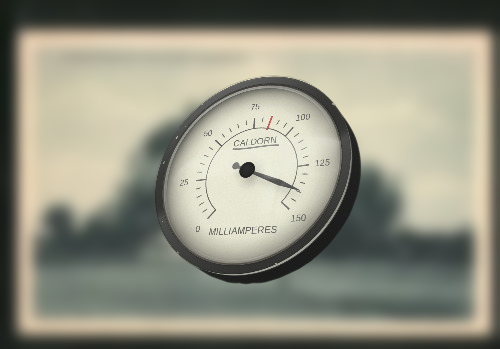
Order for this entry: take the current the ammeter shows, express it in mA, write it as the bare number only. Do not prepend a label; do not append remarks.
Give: 140
